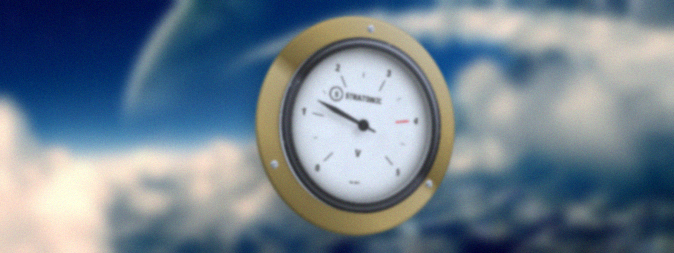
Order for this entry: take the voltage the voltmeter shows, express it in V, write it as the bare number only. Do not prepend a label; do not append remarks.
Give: 1.25
